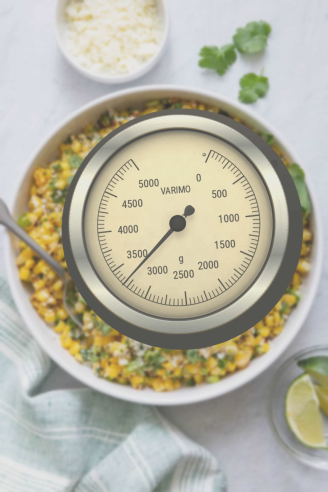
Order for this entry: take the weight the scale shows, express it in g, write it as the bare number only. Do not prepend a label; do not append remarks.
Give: 3300
